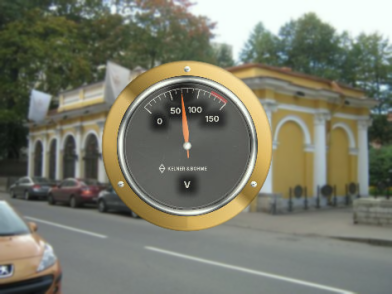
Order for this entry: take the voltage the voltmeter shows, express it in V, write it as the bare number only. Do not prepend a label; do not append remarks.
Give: 70
